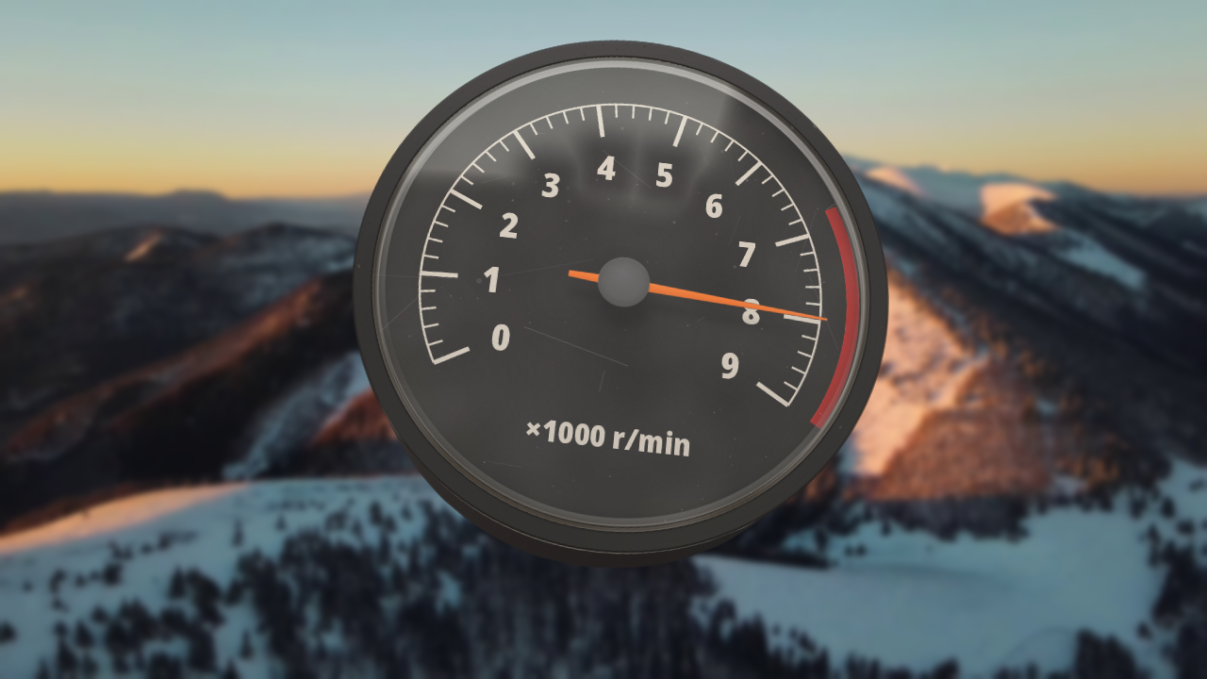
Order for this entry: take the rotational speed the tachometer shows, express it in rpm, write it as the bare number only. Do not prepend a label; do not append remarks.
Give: 8000
